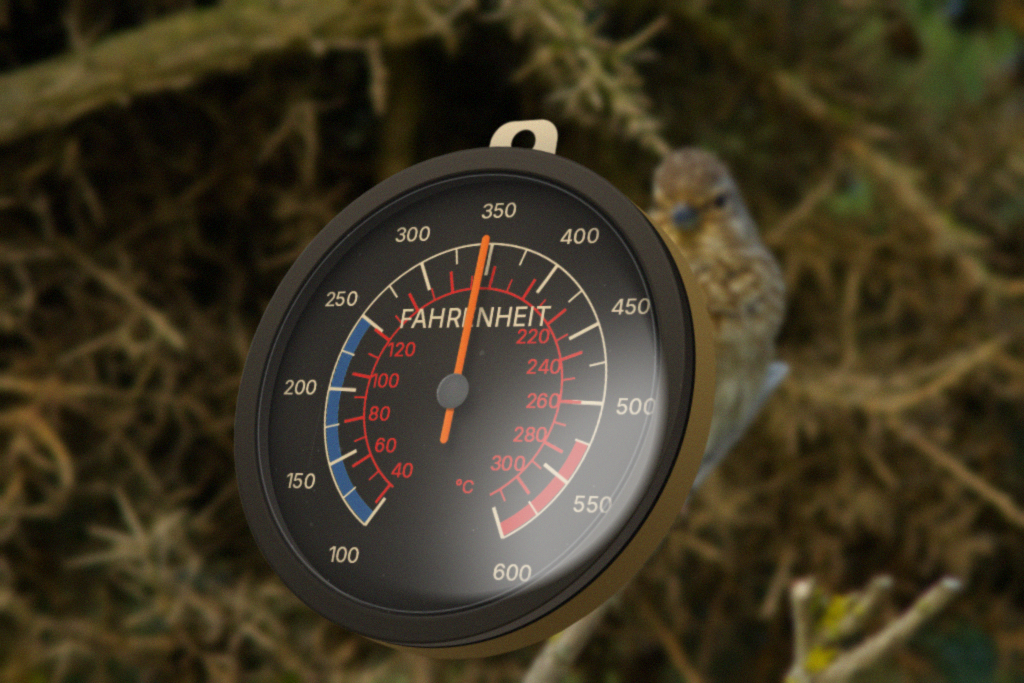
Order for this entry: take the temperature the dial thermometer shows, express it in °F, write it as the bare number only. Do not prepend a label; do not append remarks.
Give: 350
